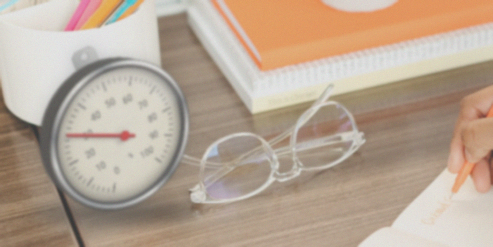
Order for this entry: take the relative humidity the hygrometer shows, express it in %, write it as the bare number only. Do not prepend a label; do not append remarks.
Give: 30
